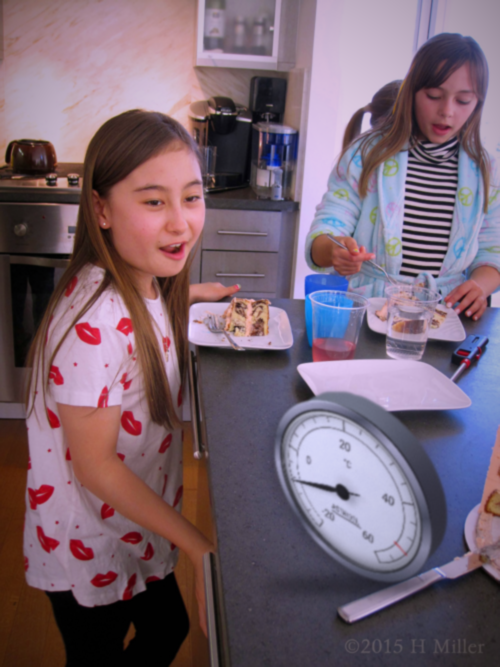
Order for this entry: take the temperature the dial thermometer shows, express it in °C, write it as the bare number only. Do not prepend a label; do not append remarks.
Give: -8
